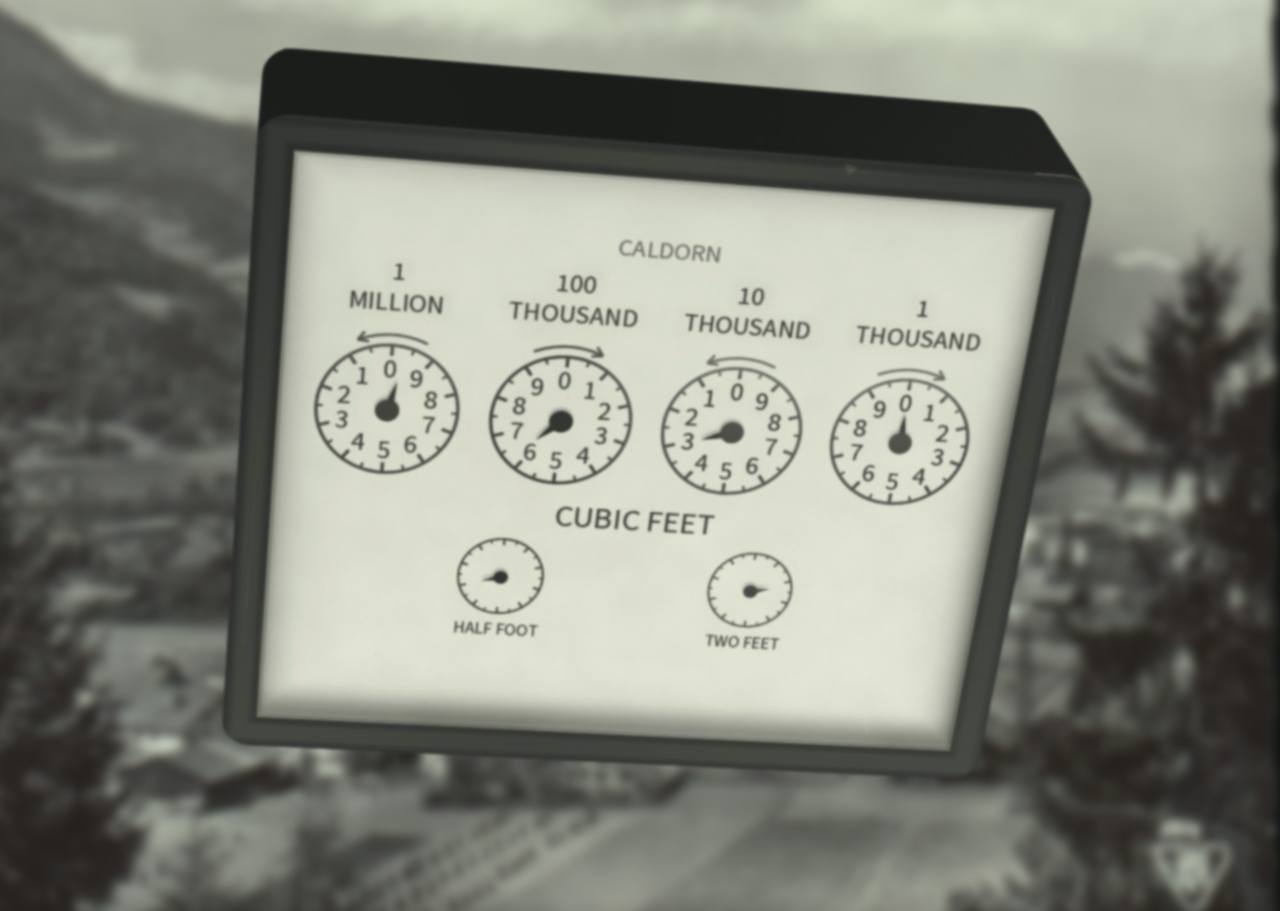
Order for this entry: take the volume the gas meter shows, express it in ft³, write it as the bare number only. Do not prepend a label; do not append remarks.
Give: 963000
